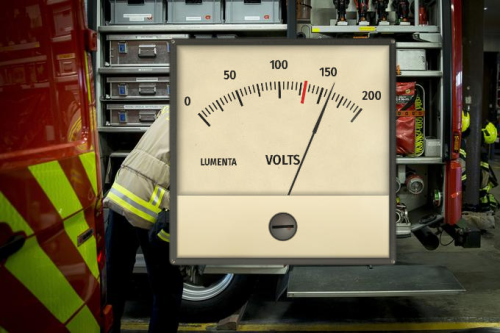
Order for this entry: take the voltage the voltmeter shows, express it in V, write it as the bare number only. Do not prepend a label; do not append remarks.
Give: 160
